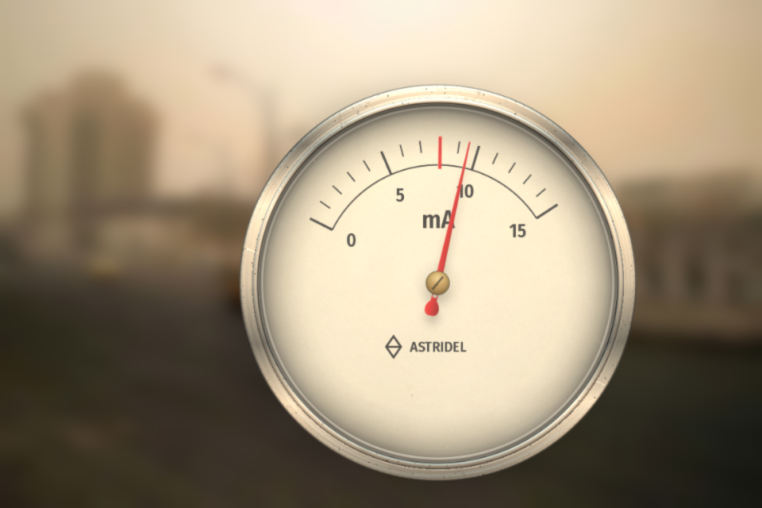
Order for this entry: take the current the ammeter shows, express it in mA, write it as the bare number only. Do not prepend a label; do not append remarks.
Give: 9.5
